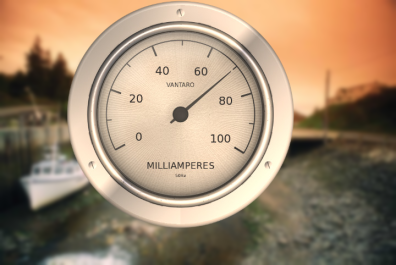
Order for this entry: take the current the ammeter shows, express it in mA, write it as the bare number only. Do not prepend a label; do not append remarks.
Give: 70
